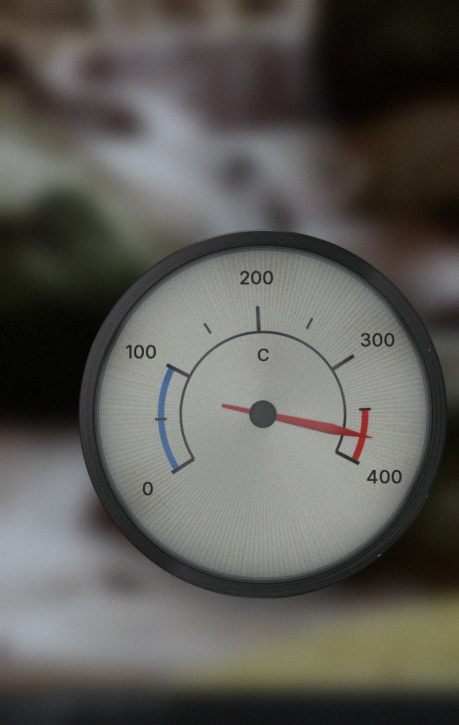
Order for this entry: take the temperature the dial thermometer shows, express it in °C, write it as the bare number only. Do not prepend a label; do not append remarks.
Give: 375
